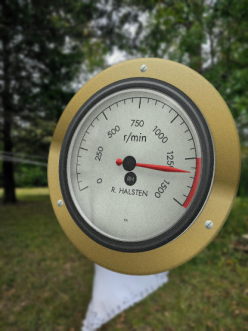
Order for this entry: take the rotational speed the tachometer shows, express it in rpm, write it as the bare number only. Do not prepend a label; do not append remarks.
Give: 1325
